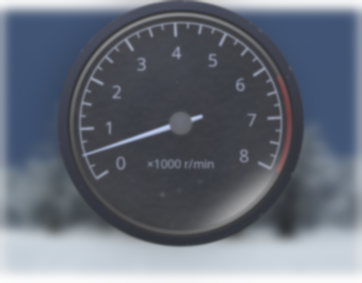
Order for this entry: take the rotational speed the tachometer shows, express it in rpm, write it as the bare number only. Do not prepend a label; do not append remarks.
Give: 500
